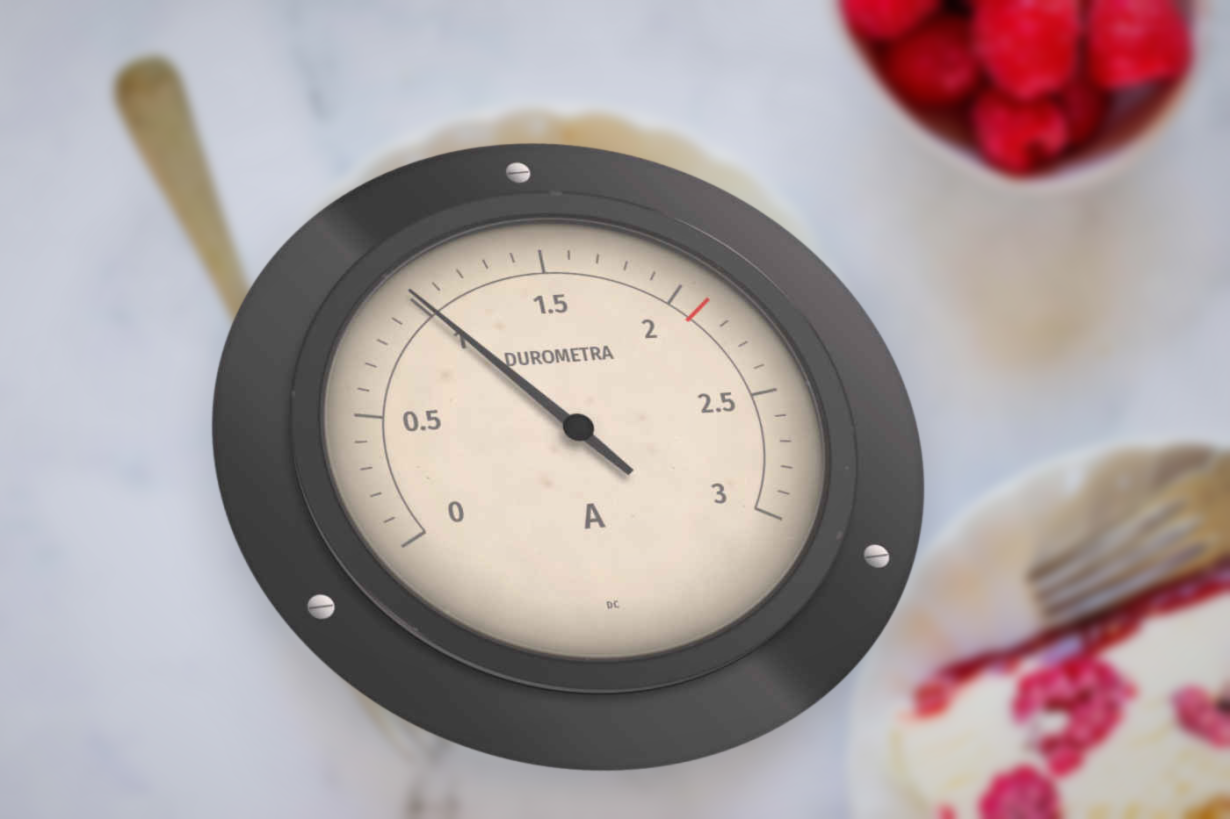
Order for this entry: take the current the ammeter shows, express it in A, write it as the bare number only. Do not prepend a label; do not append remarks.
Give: 1
